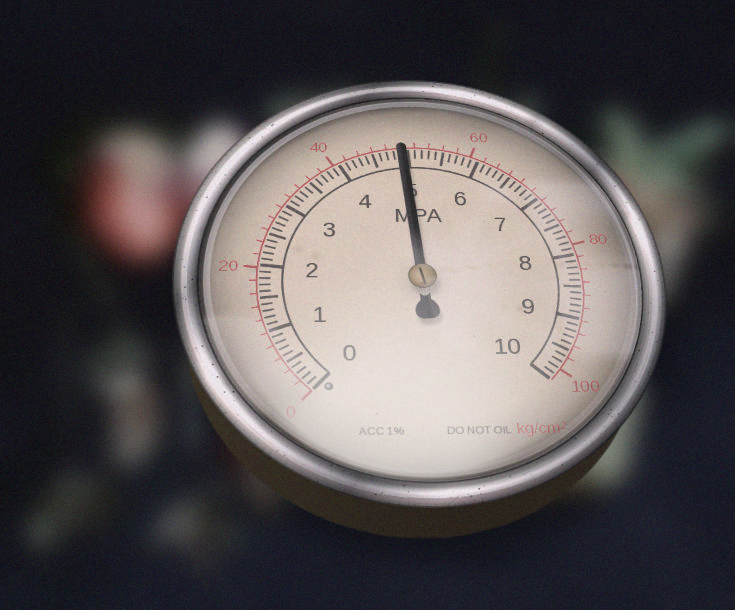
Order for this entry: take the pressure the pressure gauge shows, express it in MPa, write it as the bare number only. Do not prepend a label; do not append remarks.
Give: 4.9
